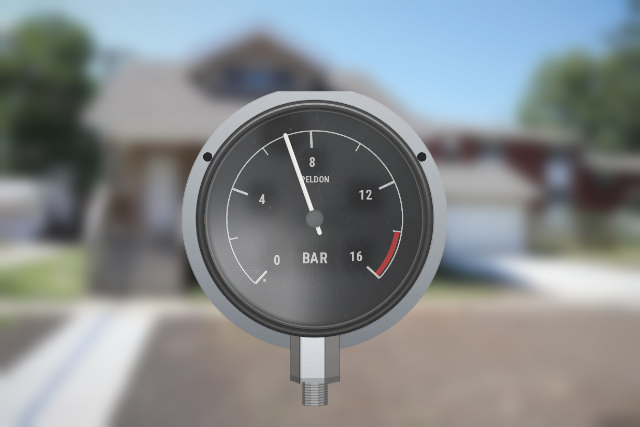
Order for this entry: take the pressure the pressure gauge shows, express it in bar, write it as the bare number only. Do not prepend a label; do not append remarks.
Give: 7
